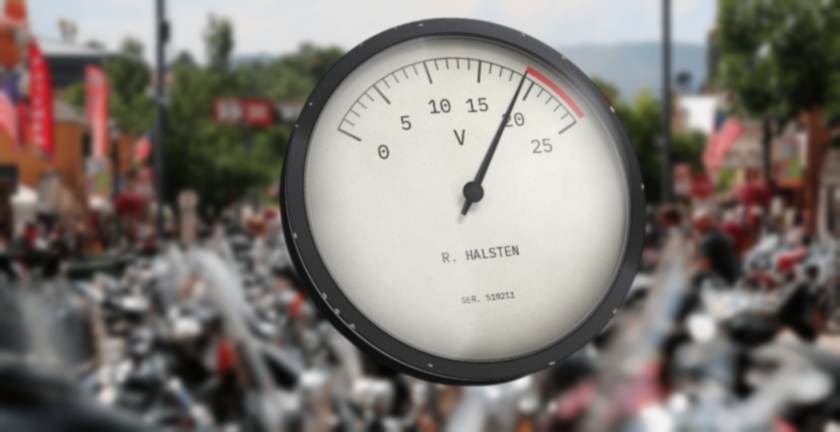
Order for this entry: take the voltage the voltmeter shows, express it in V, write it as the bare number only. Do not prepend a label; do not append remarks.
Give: 19
